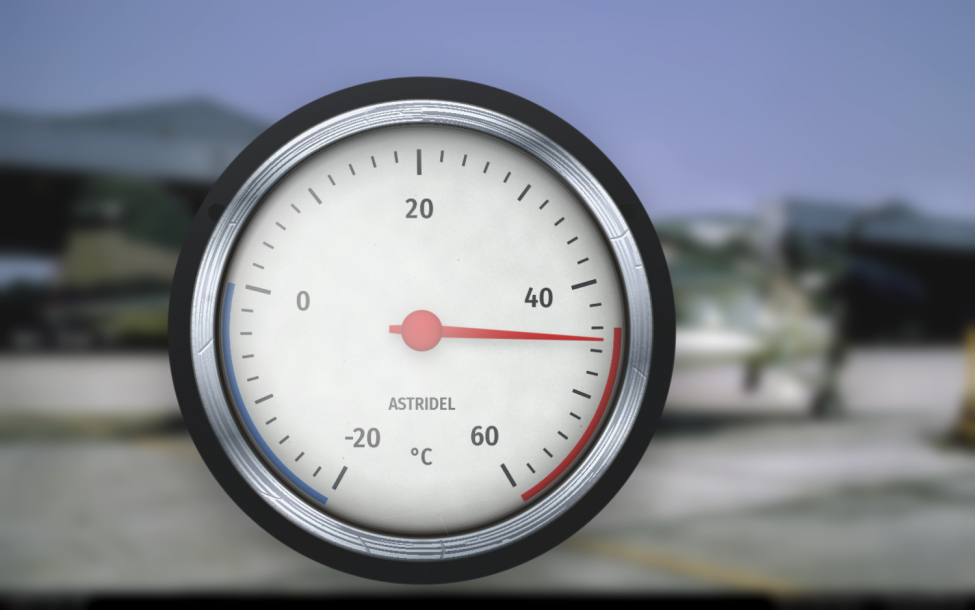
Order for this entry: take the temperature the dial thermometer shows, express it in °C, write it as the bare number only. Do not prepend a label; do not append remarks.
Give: 45
